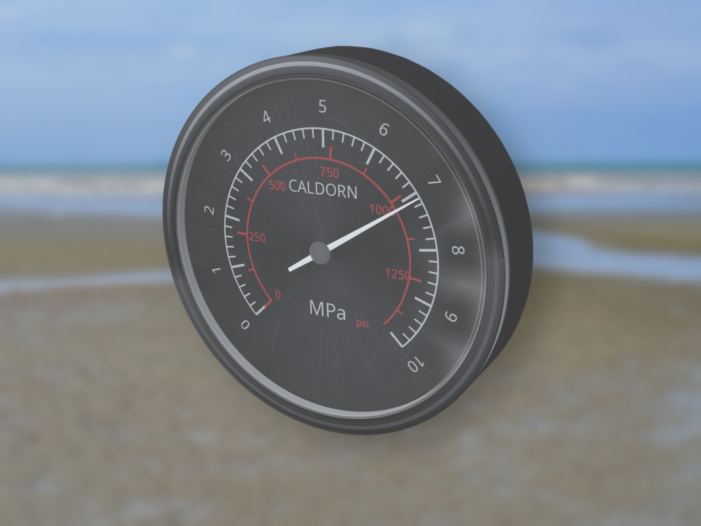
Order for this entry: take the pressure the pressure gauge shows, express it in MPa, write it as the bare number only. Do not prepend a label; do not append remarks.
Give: 7.1
